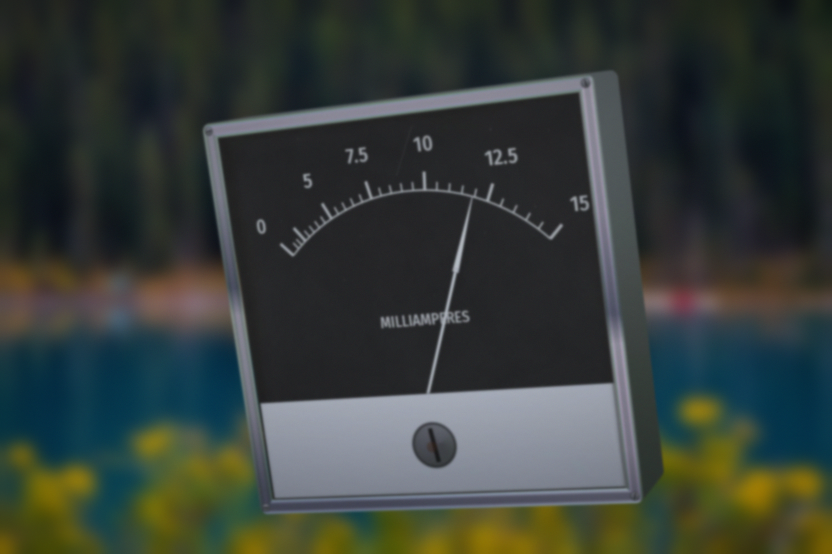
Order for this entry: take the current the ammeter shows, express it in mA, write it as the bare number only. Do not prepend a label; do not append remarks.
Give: 12
